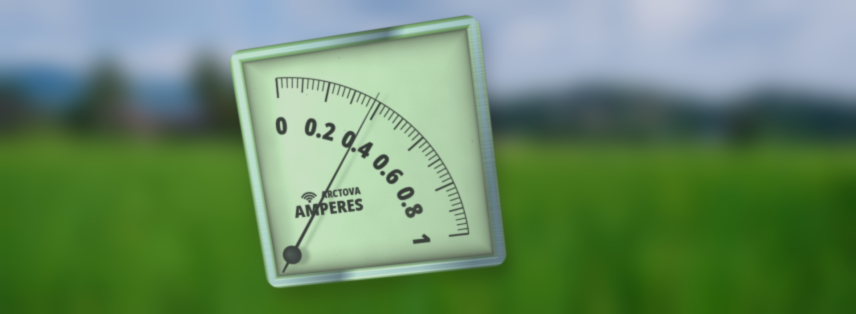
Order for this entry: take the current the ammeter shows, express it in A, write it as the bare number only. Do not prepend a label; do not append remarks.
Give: 0.38
